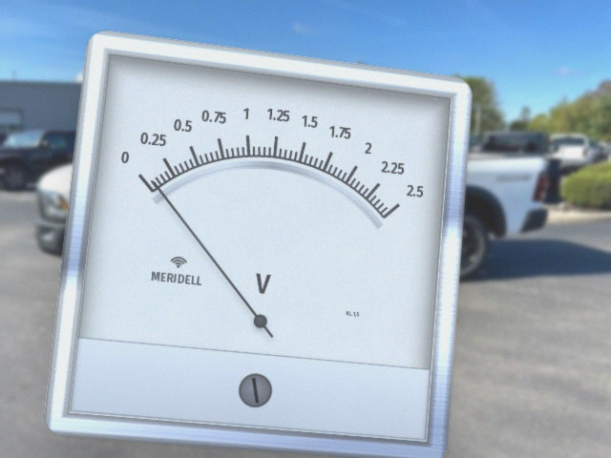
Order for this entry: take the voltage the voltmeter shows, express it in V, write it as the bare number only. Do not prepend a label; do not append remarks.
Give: 0.05
